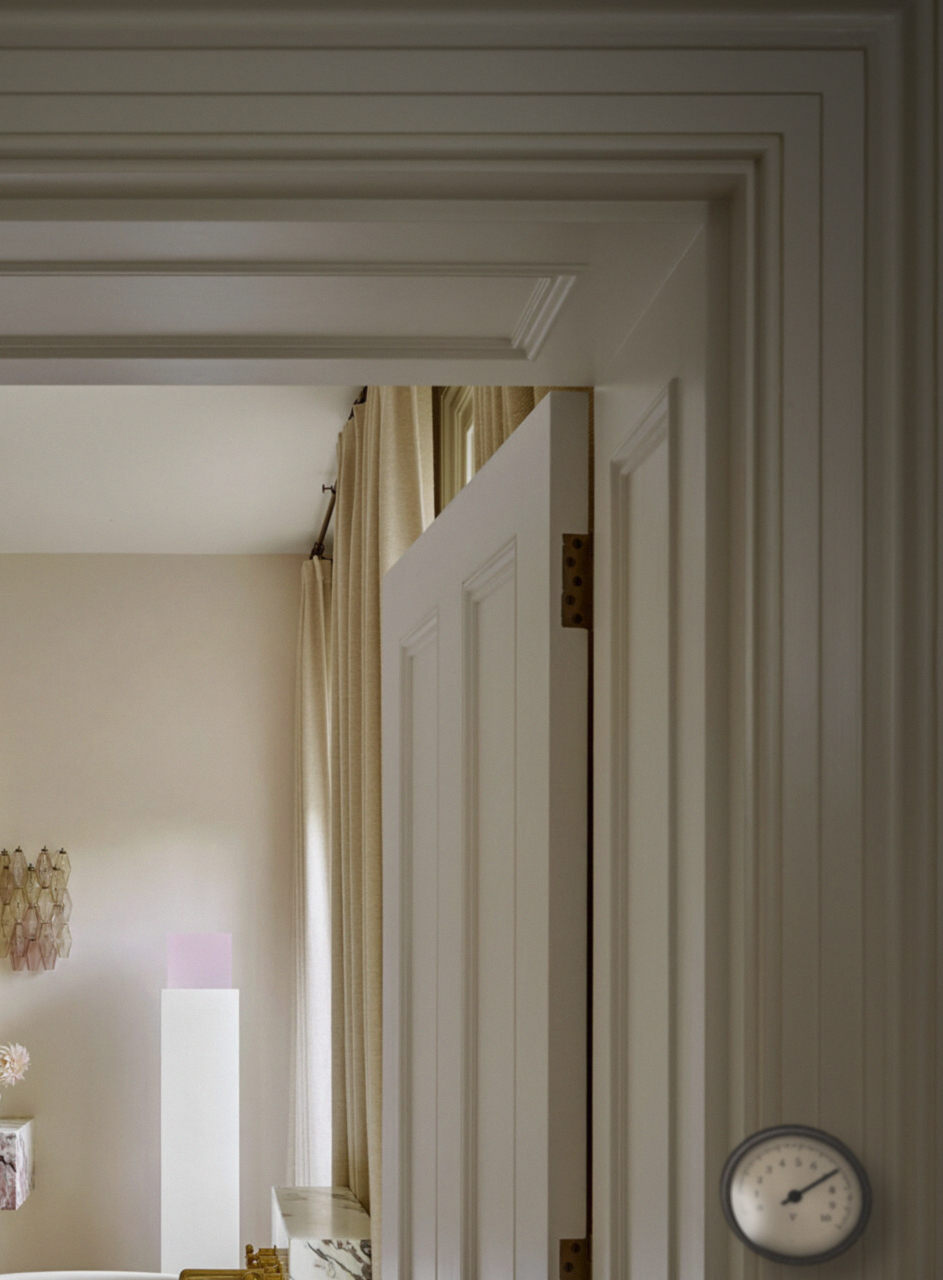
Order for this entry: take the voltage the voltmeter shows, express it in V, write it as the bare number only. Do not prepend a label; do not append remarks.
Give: 7
